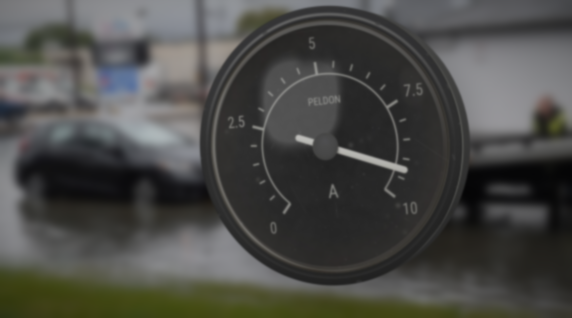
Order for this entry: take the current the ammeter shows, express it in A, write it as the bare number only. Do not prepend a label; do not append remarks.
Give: 9.25
